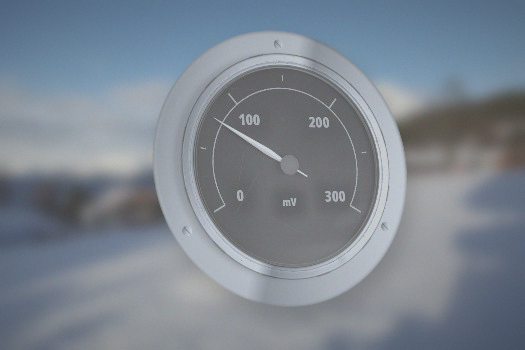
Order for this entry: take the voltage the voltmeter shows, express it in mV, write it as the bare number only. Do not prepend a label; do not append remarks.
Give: 75
